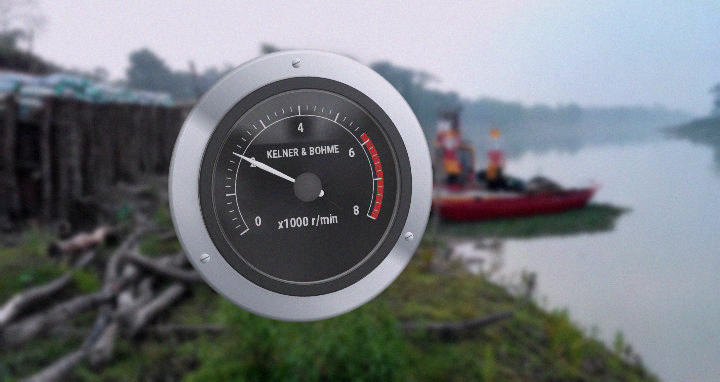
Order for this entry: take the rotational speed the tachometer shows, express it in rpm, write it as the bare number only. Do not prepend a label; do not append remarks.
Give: 2000
